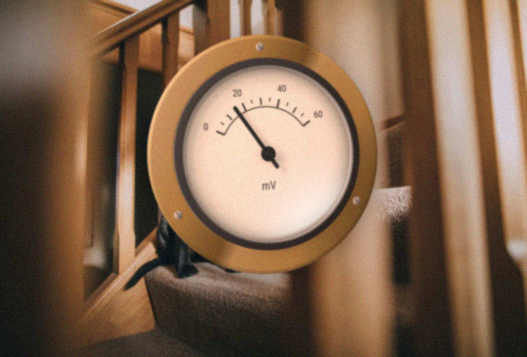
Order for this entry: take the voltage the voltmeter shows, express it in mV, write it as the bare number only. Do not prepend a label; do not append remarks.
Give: 15
